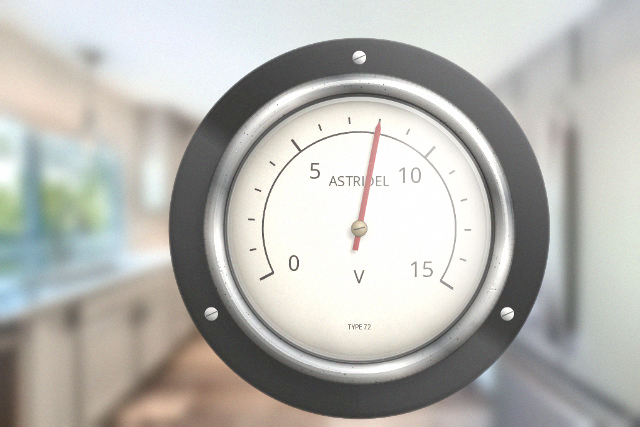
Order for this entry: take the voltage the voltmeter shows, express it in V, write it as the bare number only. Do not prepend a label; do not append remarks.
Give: 8
